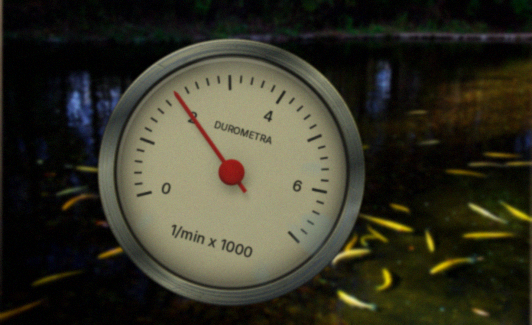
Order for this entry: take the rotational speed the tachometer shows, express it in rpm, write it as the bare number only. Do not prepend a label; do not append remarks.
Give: 2000
